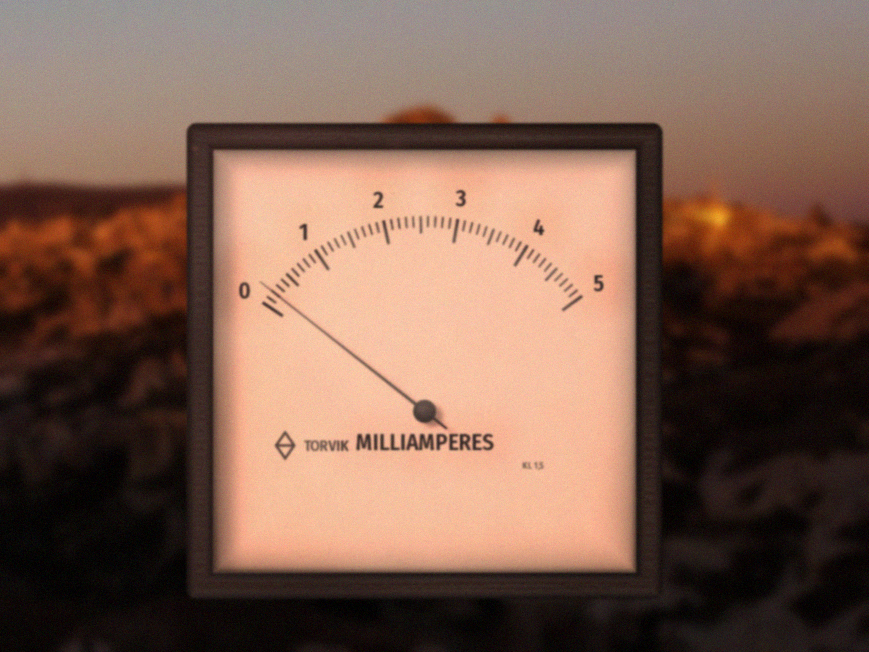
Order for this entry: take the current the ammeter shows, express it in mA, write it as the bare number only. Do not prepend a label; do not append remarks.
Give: 0.2
